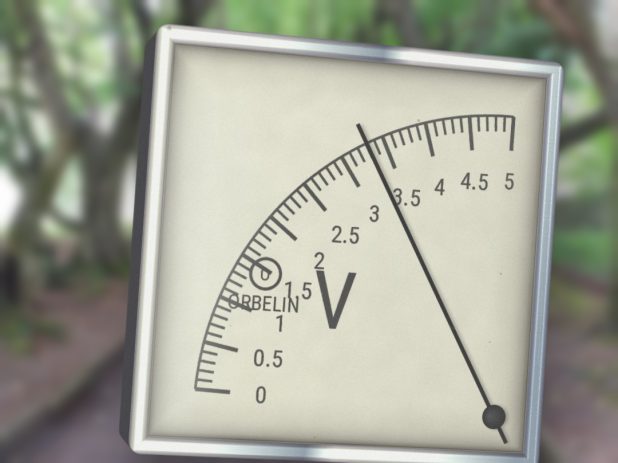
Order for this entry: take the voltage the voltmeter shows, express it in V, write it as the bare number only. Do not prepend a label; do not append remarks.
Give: 3.3
